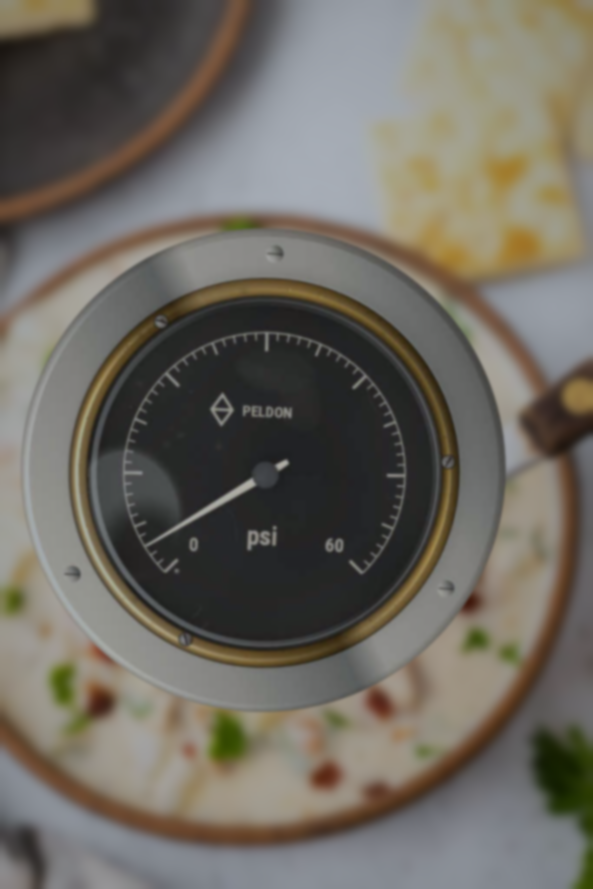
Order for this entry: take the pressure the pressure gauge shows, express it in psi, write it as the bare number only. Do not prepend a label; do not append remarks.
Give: 3
